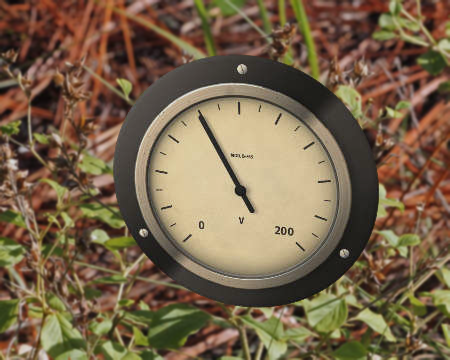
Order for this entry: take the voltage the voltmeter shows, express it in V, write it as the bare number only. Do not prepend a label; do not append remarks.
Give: 80
